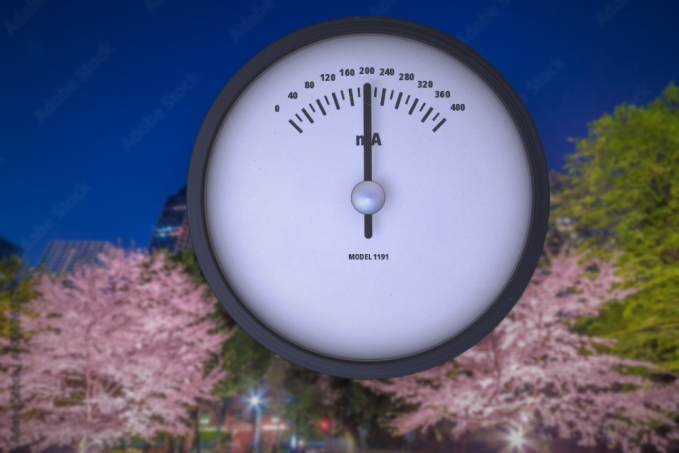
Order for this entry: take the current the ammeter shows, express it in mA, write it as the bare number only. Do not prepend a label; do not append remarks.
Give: 200
